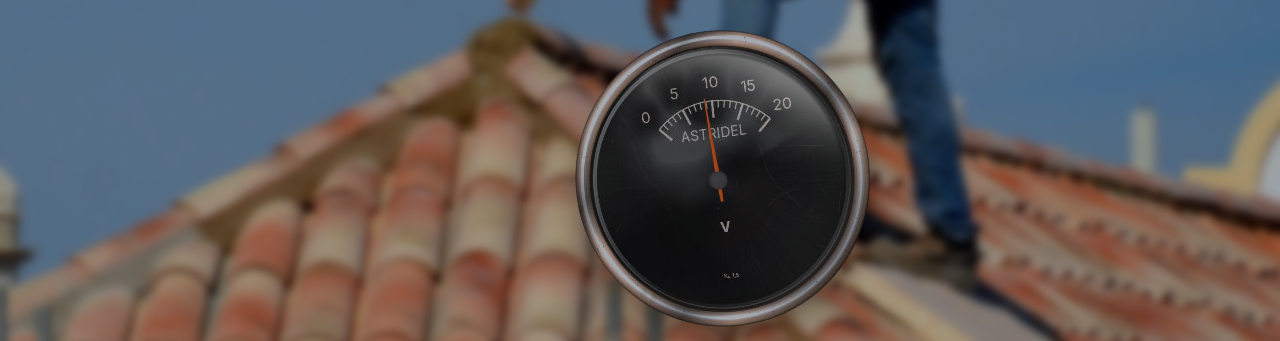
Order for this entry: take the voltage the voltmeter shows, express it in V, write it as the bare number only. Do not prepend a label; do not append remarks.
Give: 9
